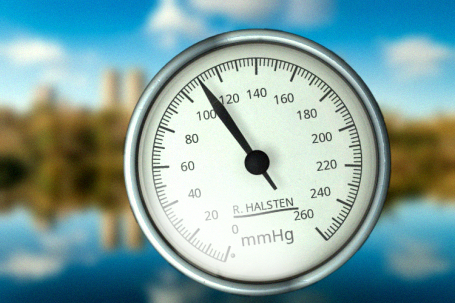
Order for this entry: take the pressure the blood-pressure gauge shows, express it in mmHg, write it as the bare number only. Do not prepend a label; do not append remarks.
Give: 110
